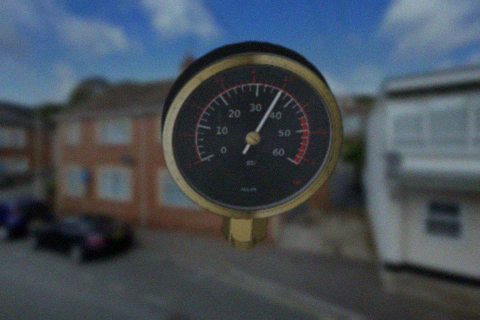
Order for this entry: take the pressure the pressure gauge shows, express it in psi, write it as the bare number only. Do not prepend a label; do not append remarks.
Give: 36
